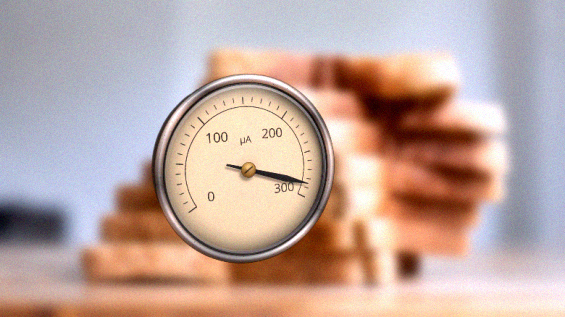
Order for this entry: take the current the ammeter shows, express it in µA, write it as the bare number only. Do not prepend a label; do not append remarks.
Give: 285
